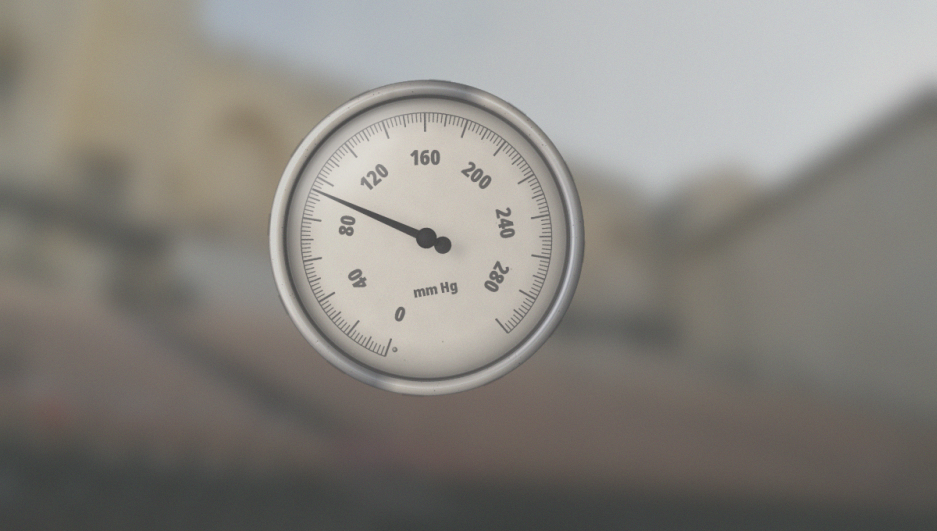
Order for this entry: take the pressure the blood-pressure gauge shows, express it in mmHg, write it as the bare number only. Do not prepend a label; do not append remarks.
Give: 94
